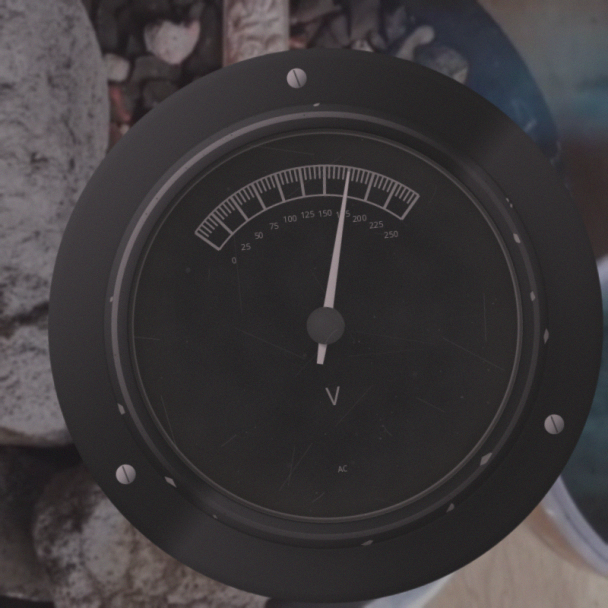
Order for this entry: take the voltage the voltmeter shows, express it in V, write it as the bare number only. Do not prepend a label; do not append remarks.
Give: 175
